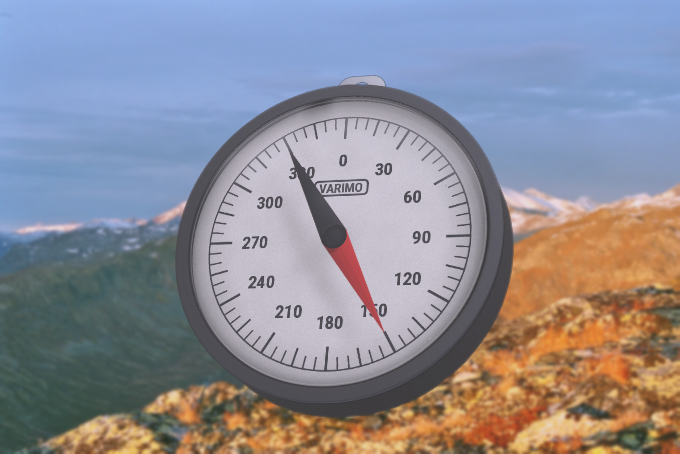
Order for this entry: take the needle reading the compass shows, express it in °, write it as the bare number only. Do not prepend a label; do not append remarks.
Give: 150
